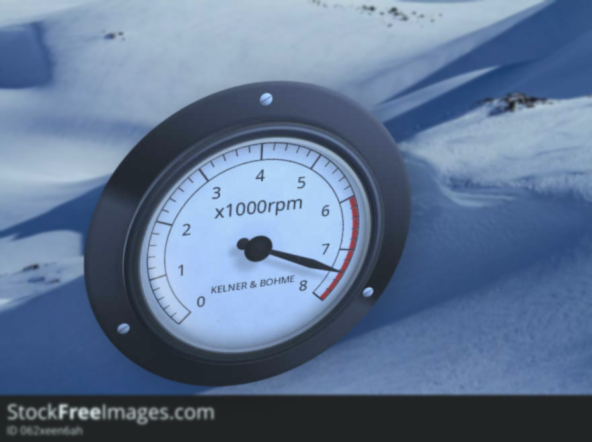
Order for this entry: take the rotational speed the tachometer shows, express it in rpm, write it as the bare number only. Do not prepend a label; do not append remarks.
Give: 7400
